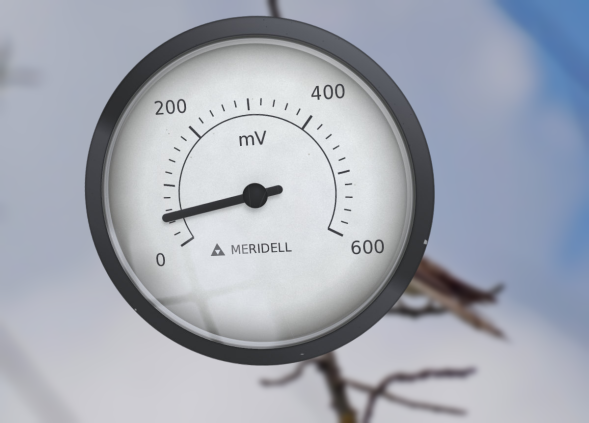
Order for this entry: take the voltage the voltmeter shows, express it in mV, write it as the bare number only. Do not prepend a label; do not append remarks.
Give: 50
